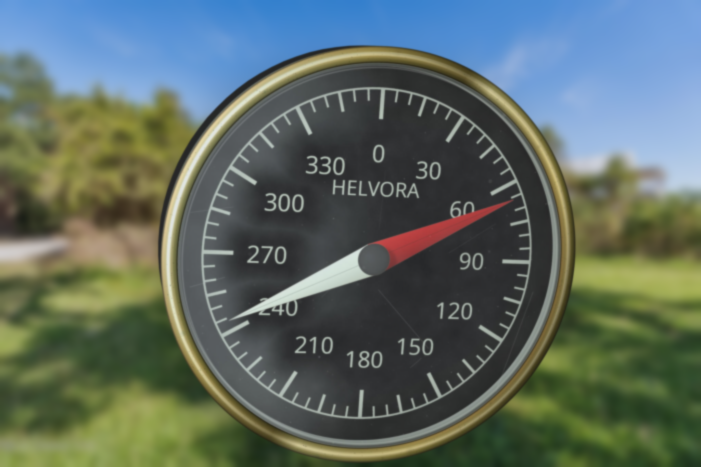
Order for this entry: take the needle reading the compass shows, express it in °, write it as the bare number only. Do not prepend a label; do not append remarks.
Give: 65
